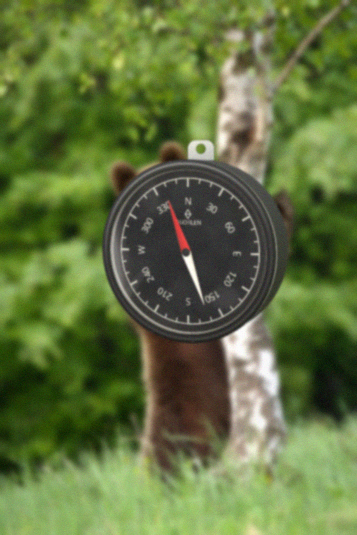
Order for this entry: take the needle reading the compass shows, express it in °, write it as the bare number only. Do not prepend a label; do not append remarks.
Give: 340
